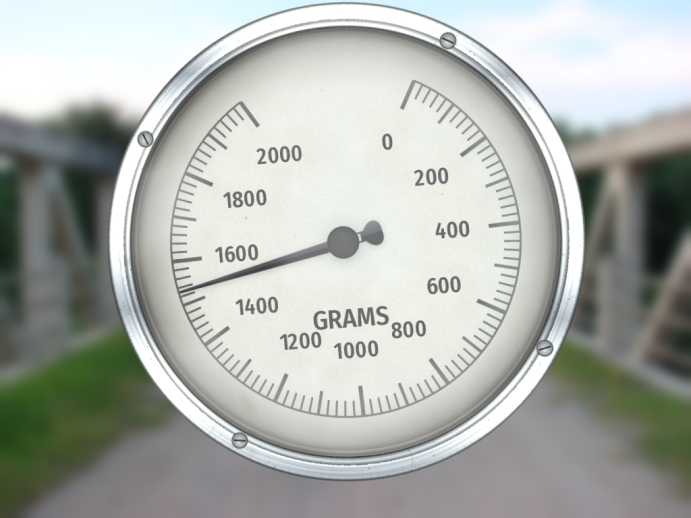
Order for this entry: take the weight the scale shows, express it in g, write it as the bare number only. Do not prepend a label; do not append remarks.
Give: 1530
